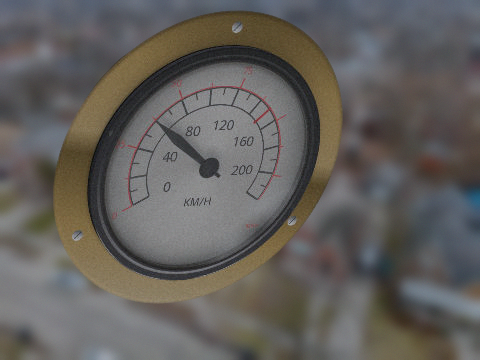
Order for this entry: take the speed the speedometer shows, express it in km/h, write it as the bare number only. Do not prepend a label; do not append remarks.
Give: 60
